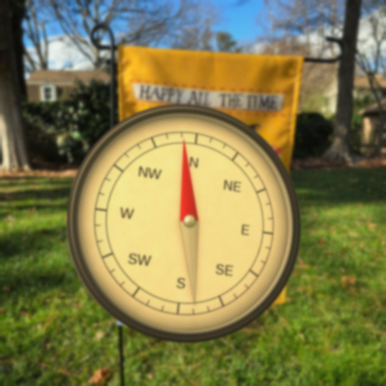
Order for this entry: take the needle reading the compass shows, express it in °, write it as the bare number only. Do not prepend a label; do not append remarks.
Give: 350
